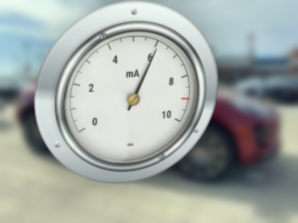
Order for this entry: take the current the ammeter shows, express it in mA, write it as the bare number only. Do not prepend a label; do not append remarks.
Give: 6
